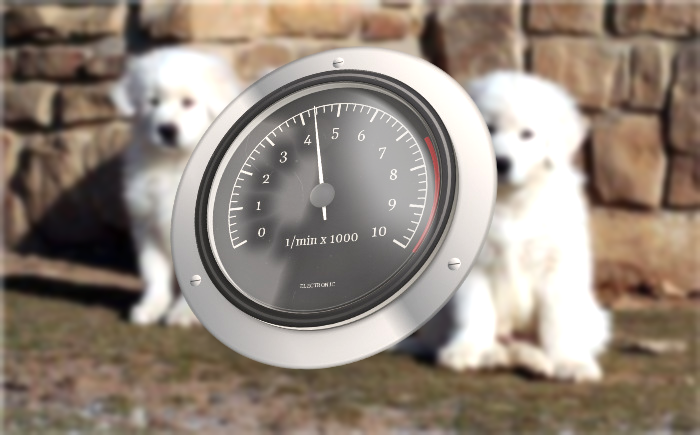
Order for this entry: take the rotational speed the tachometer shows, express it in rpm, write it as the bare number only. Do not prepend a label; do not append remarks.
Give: 4400
